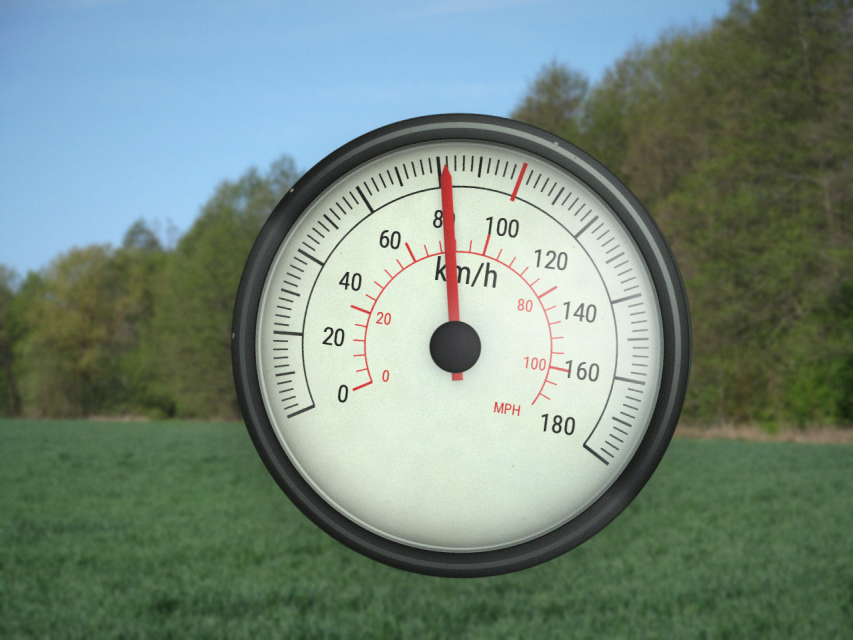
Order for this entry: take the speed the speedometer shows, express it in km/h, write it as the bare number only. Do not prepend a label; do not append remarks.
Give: 82
